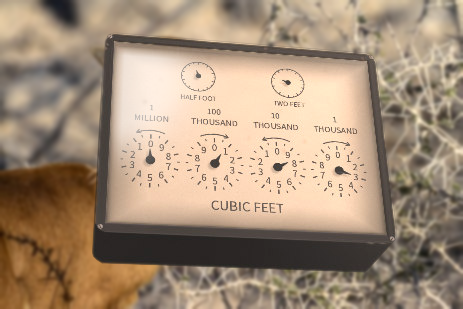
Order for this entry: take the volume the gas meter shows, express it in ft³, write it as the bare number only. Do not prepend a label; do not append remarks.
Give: 8300
